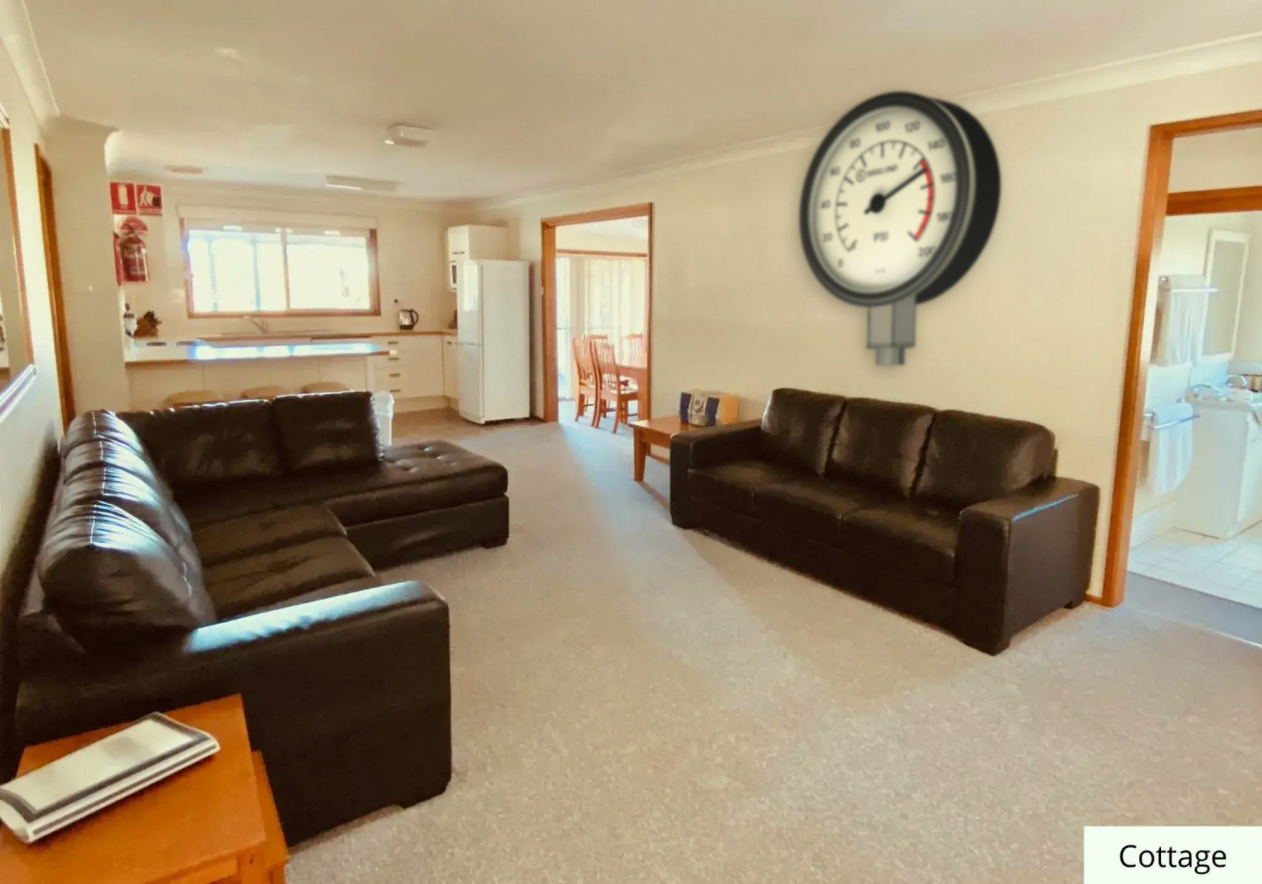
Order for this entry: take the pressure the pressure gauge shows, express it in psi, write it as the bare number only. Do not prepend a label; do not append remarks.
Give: 150
